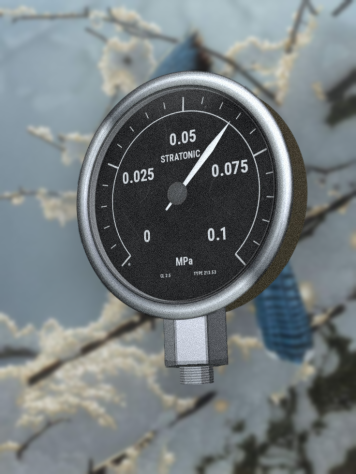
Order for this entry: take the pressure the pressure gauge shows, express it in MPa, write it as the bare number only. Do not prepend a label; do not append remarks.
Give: 0.065
